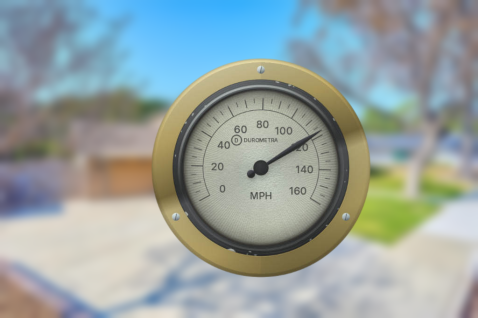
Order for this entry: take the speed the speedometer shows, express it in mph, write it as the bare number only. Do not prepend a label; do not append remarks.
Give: 117.5
